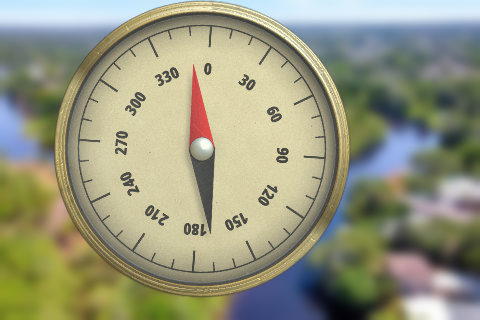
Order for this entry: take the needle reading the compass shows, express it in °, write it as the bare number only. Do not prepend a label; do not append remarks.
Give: 350
